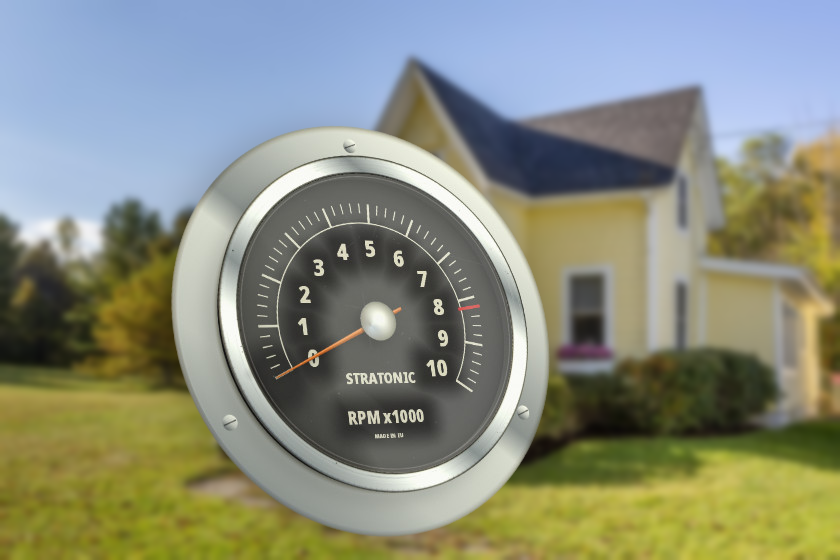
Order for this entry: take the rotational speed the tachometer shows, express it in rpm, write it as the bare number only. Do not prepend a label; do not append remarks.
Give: 0
